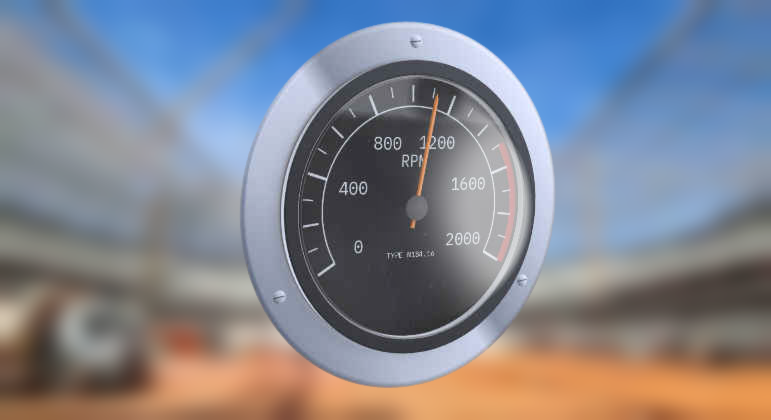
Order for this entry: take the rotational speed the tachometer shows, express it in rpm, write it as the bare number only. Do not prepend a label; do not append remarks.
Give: 1100
